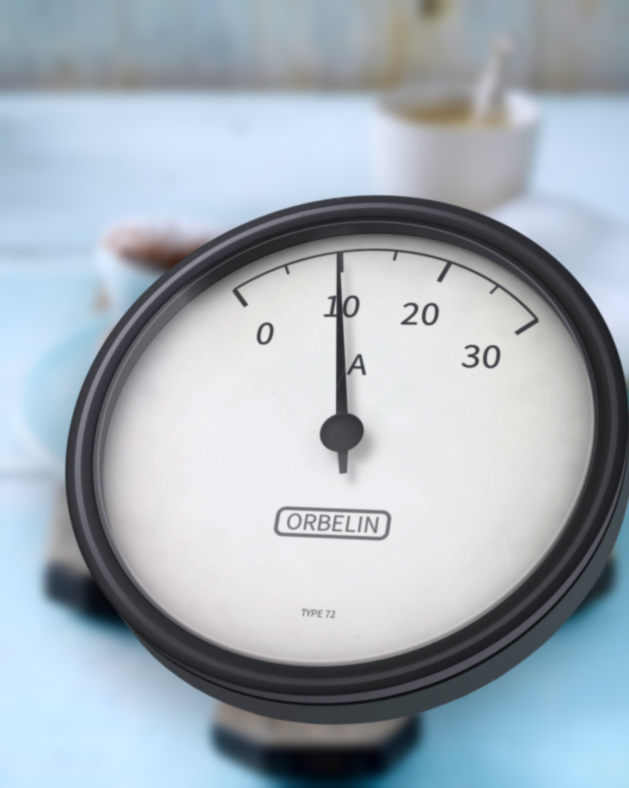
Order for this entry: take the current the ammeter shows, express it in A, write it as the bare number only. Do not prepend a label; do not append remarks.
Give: 10
